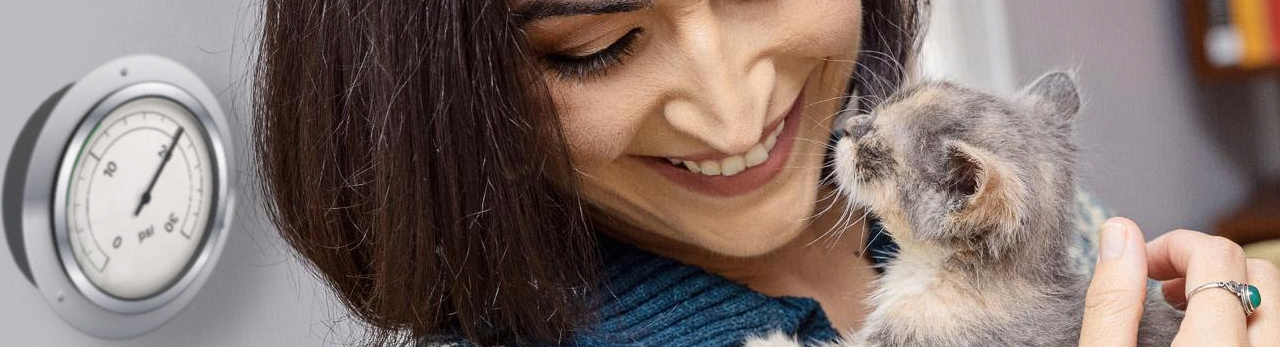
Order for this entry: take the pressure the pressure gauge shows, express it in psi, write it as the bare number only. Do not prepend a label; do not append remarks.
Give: 20
